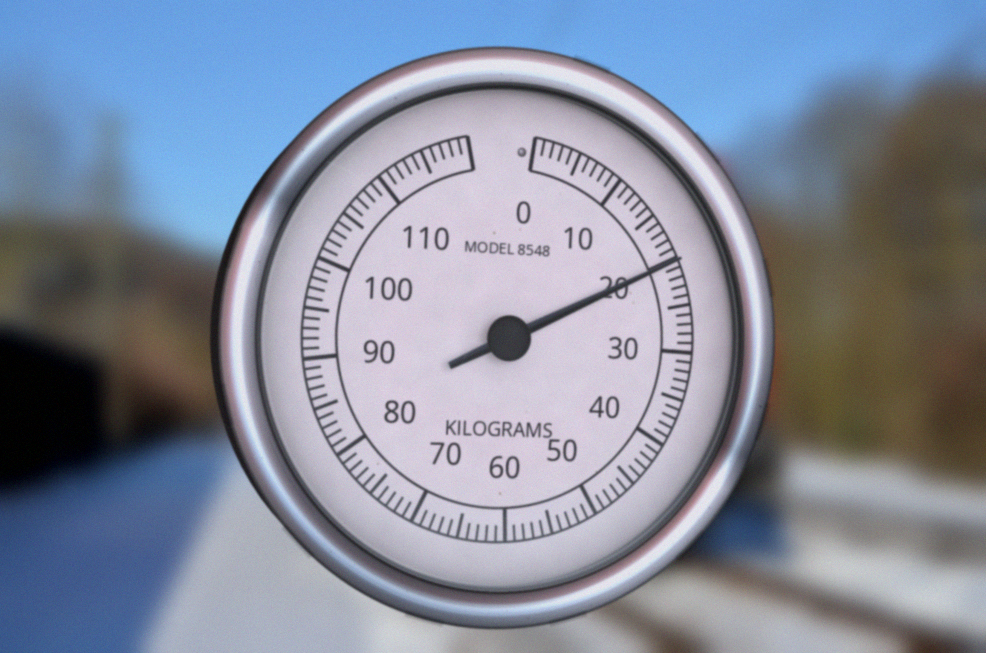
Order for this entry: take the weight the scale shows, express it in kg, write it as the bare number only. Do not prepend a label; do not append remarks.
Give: 20
